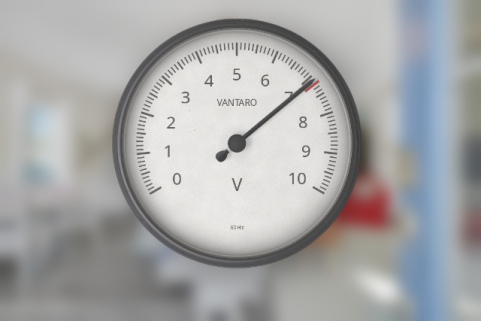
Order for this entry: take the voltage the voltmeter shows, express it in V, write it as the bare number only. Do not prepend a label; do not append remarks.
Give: 7.1
